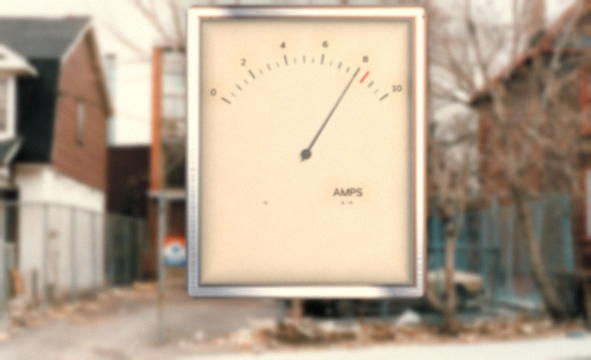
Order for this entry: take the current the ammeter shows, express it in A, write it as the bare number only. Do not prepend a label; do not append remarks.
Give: 8
